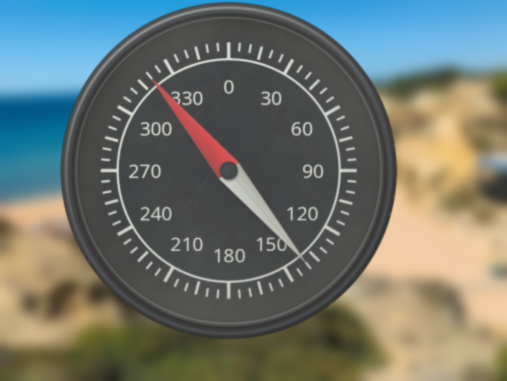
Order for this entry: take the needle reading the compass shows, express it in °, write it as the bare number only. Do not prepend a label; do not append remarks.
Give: 320
